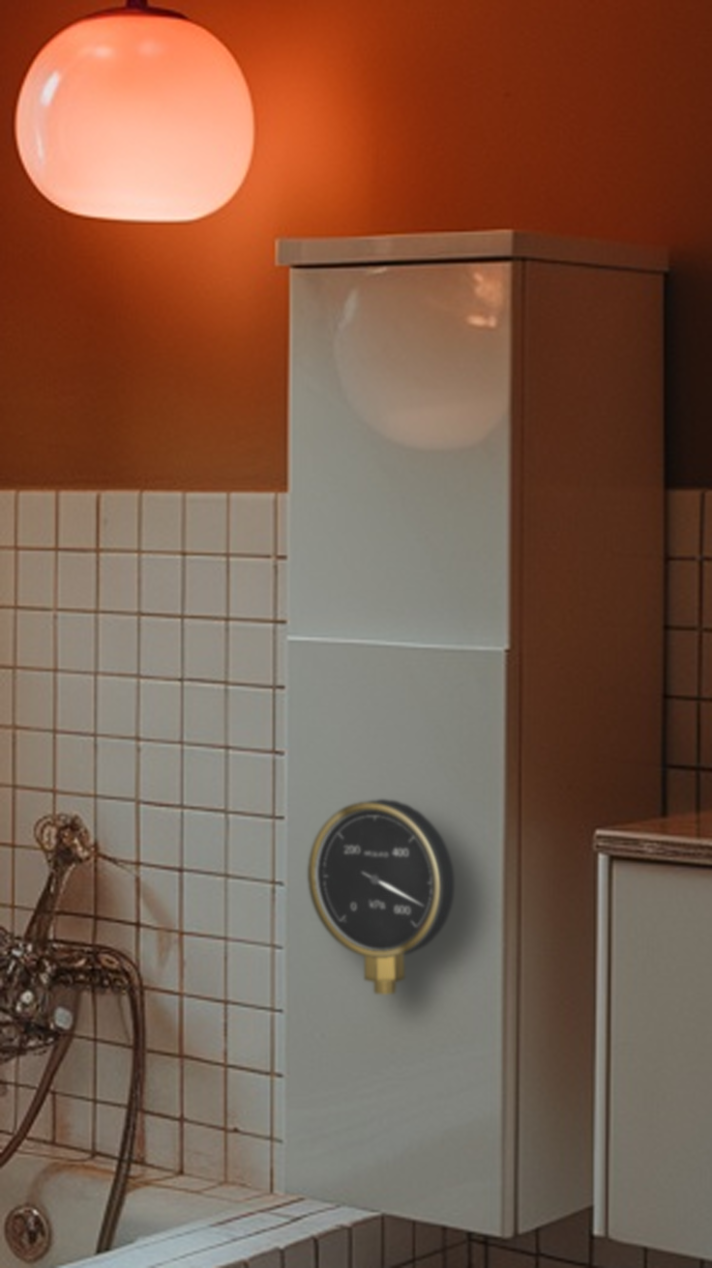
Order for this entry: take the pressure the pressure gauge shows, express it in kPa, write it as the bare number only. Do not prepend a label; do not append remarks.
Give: 550
